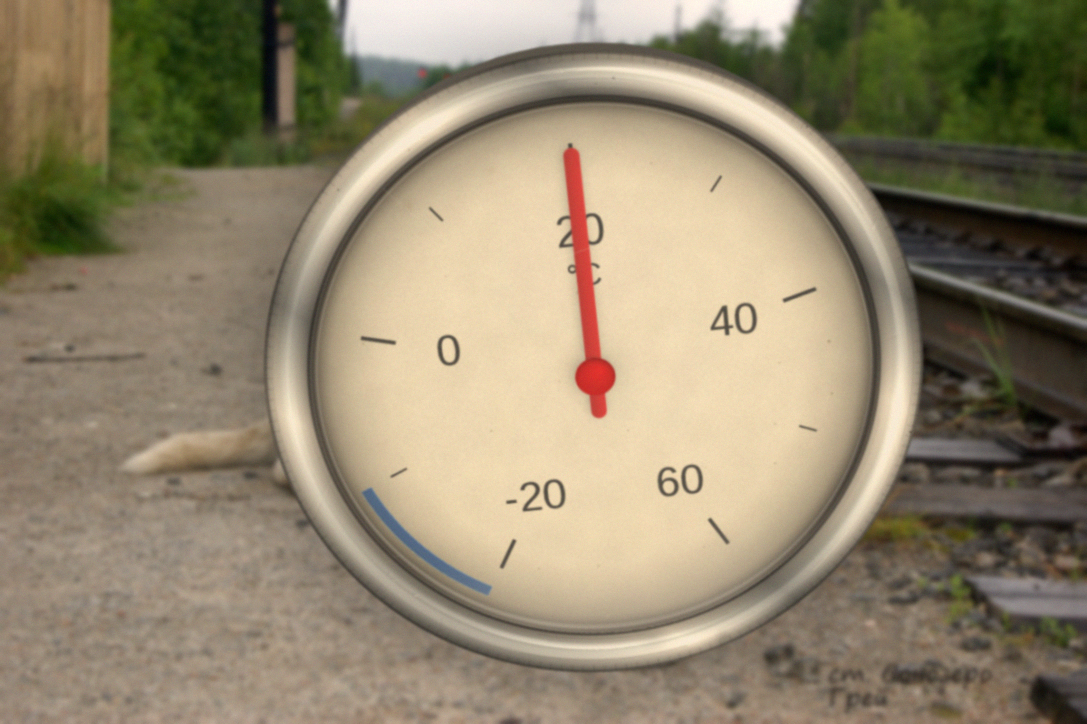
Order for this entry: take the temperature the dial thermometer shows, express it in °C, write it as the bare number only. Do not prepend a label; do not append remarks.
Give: 20
